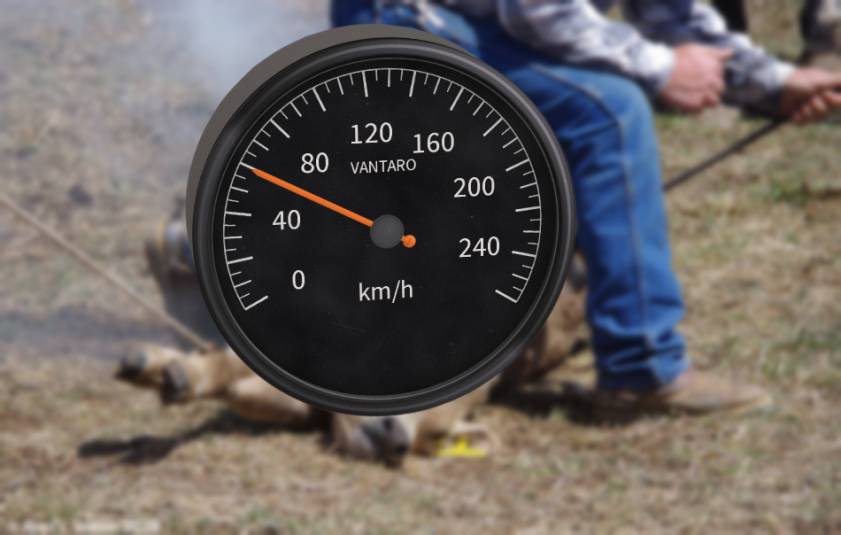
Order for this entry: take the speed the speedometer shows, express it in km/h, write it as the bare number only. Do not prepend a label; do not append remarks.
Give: 60
